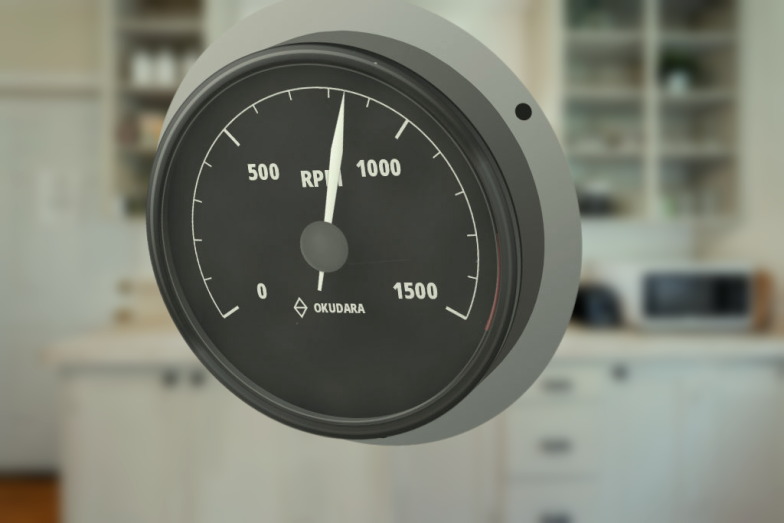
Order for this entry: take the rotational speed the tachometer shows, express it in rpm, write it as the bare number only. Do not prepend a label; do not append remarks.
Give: 850
